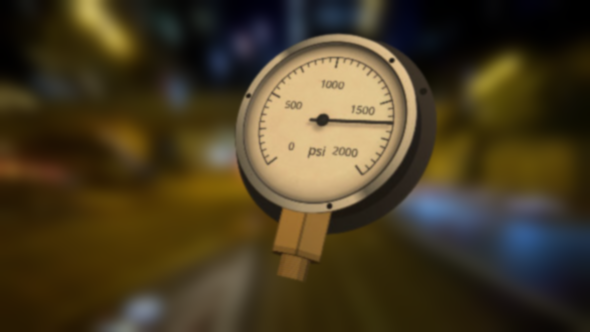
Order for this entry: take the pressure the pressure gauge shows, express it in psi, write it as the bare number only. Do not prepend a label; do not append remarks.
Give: 1650
